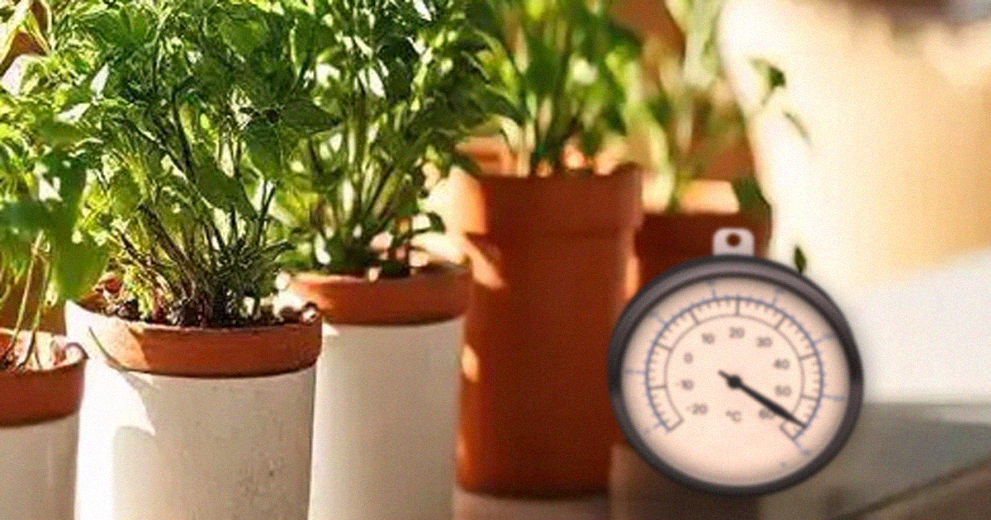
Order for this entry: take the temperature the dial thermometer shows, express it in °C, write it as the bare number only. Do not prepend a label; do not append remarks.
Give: 56
